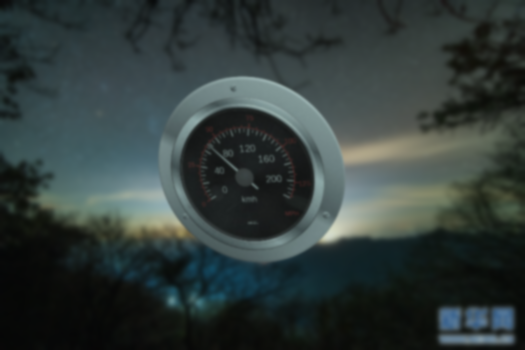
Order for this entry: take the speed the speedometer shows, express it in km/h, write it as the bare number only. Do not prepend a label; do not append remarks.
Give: 70
